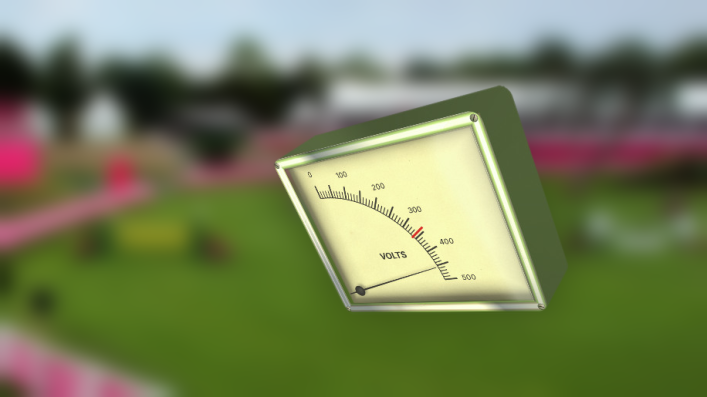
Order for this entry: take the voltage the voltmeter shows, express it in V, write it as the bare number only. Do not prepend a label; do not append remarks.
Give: 450
